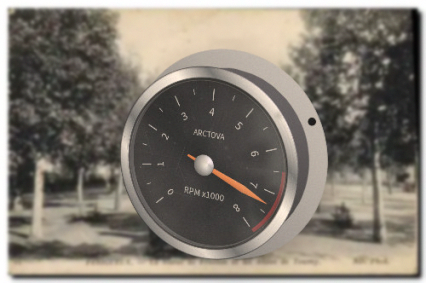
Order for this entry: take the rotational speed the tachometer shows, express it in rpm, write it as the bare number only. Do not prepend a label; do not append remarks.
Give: 7250
